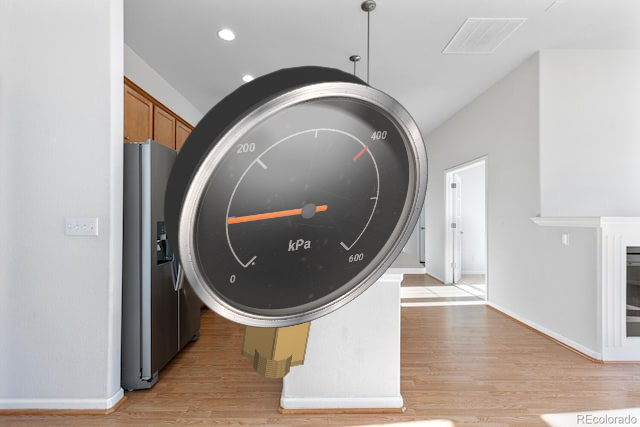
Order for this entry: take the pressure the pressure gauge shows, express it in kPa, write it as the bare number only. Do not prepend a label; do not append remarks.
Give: 100
